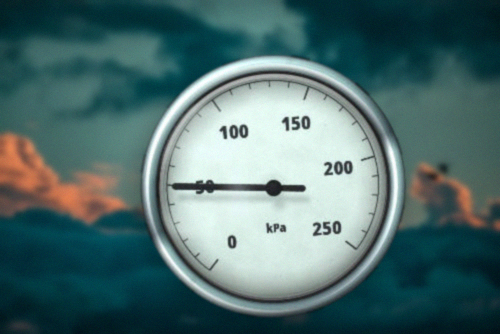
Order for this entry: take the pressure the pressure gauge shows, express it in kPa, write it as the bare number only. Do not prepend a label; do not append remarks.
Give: 50
